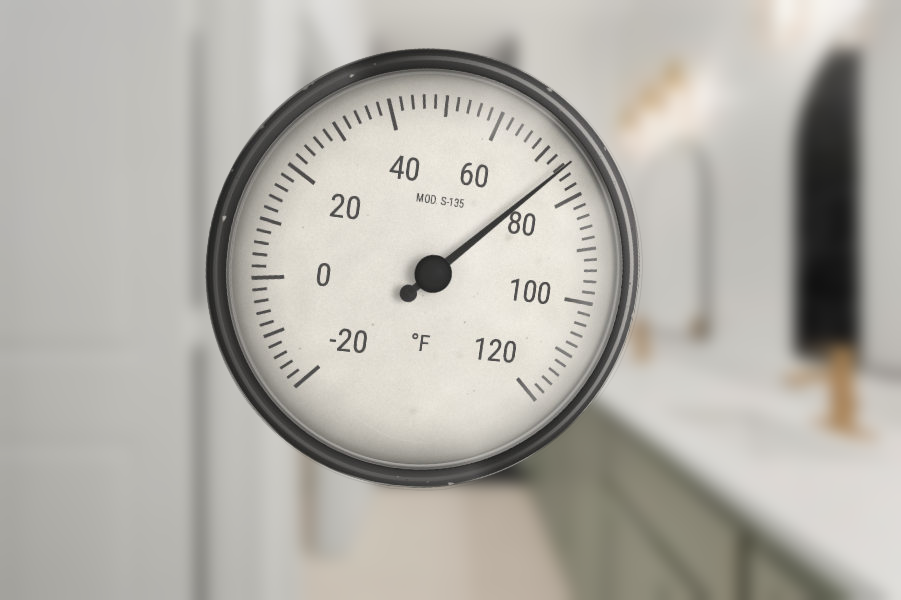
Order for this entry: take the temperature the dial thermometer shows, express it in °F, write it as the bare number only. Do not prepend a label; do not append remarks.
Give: 74
